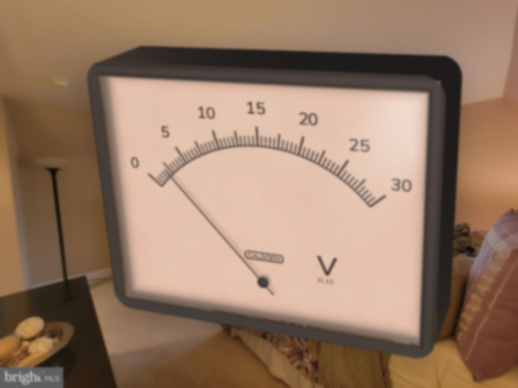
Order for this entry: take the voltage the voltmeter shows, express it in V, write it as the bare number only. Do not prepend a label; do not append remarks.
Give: 2.5
